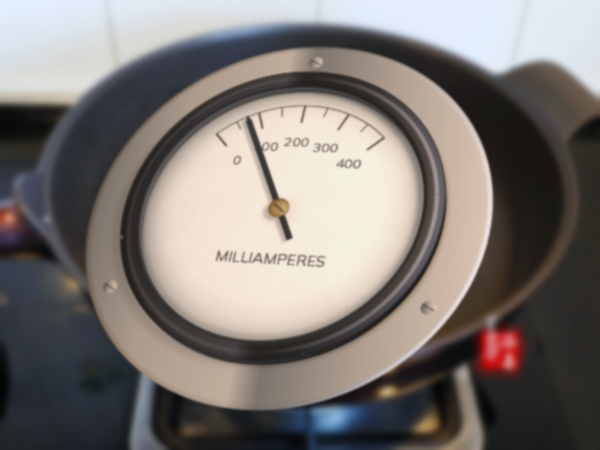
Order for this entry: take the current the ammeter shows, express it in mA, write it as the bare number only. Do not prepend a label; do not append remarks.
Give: 75
